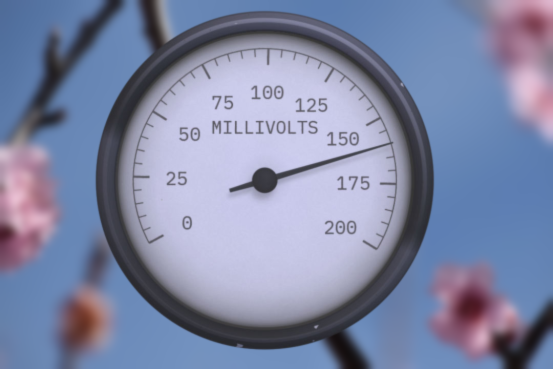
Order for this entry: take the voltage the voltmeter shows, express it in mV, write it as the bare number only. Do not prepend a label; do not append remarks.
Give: 160
